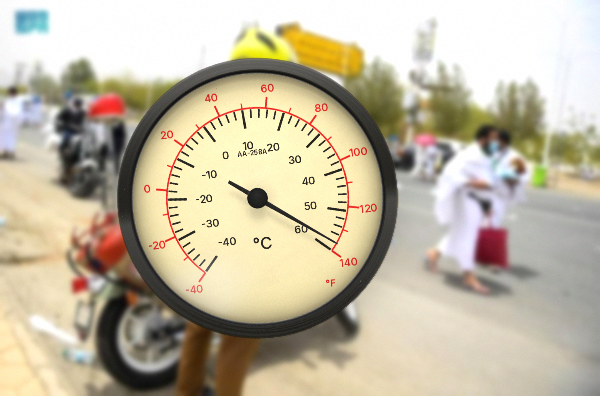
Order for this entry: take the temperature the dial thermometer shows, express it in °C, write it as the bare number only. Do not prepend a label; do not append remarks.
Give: 58
